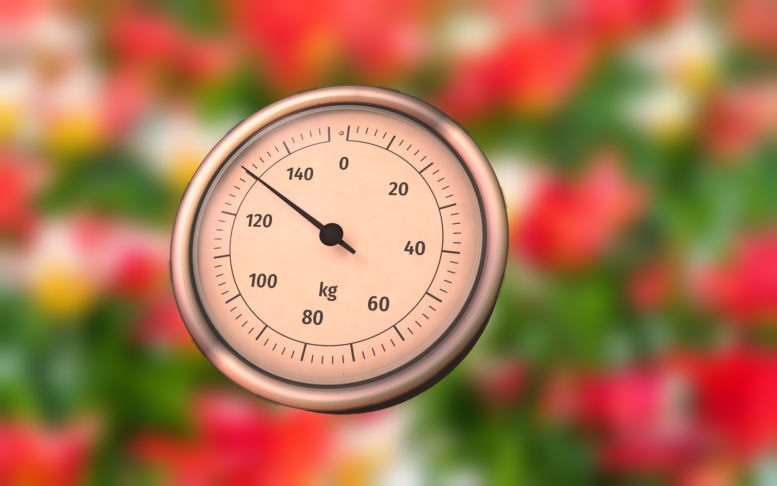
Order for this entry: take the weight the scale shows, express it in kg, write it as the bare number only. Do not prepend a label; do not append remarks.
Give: 130
